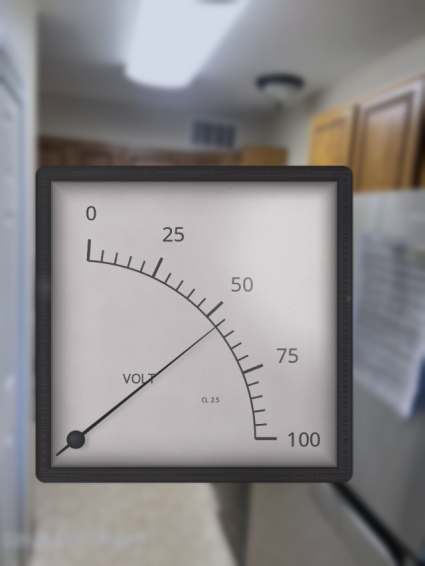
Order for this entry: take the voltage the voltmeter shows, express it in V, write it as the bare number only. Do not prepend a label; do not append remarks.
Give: 55
